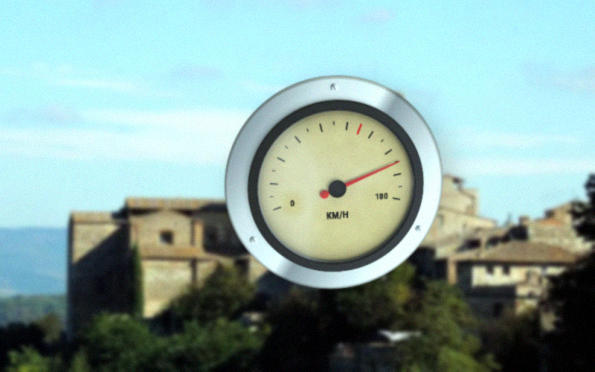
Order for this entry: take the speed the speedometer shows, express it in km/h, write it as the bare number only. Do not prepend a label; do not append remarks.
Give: 150
